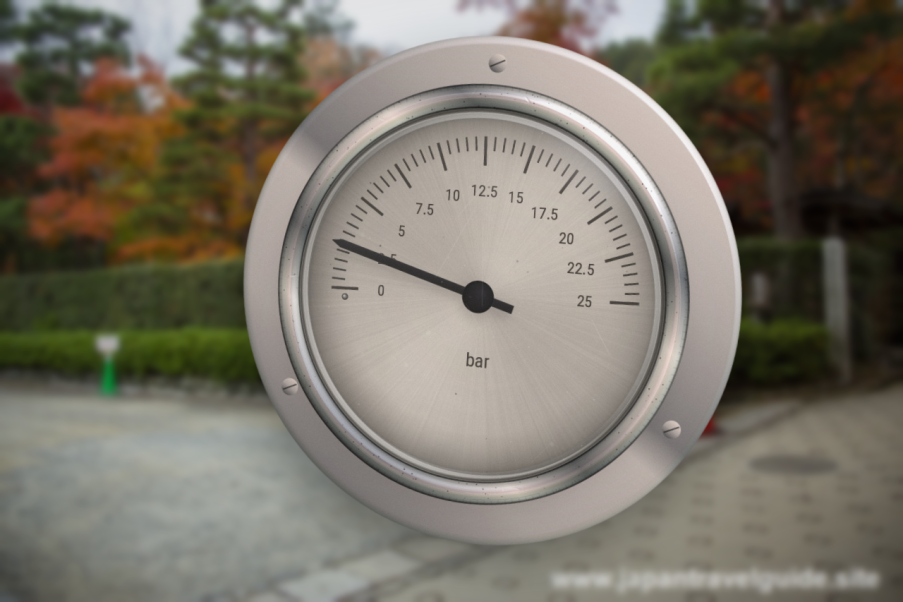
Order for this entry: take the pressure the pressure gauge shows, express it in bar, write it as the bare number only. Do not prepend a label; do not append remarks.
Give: 2.5
